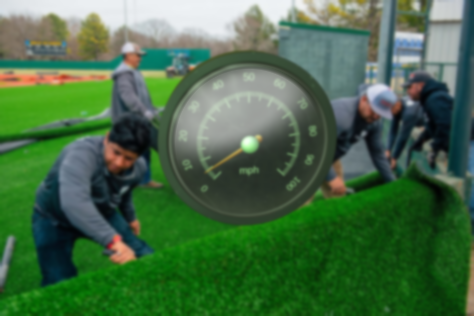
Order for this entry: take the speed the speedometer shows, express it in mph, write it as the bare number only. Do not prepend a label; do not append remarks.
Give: 5
